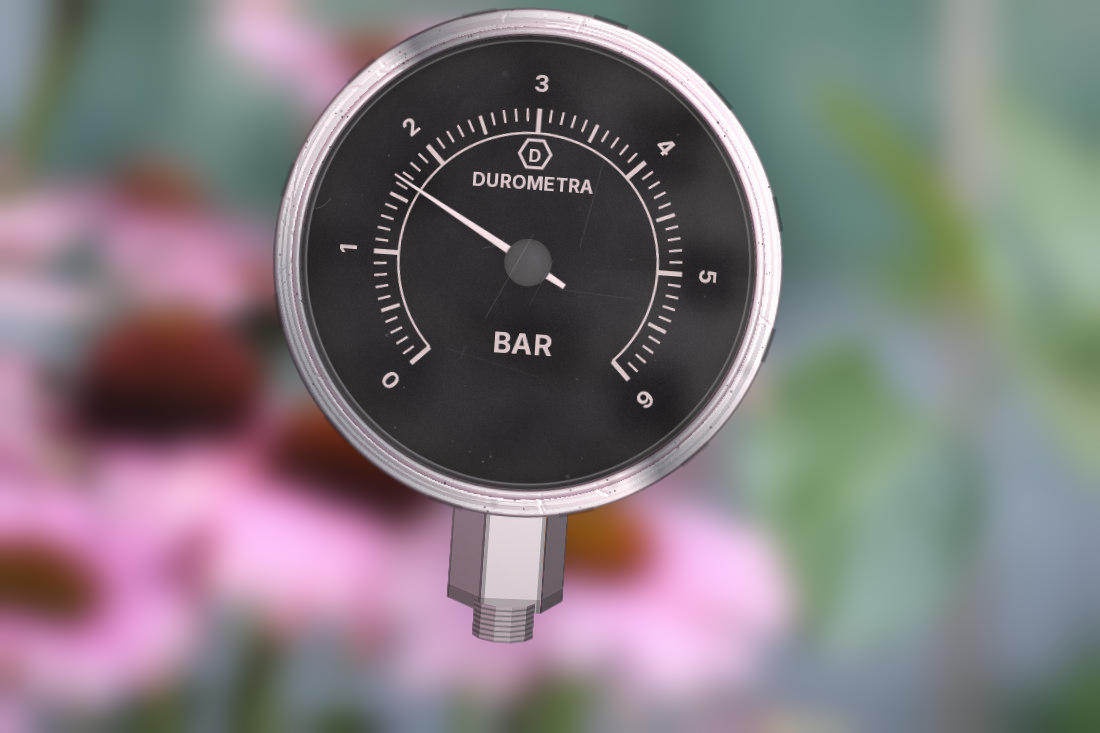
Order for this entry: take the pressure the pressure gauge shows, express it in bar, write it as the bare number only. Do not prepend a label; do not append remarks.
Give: 1.65
